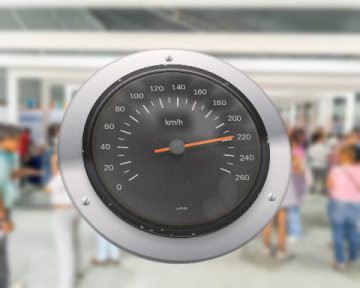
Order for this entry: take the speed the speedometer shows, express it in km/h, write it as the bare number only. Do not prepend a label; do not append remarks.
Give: 220
